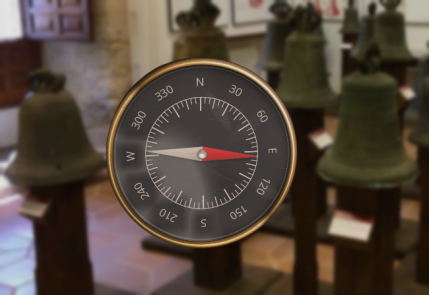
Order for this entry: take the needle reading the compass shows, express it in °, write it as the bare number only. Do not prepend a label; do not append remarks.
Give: 95
